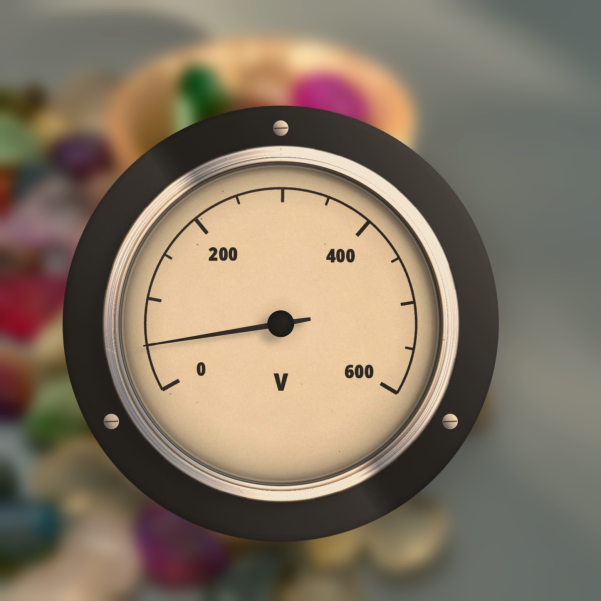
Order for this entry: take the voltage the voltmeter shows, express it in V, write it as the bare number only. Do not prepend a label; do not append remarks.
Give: 50
